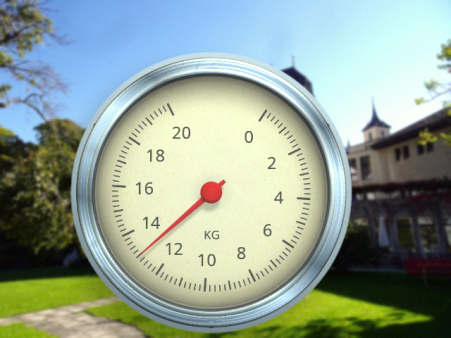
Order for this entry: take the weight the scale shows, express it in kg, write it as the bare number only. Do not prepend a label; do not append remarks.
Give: 13
